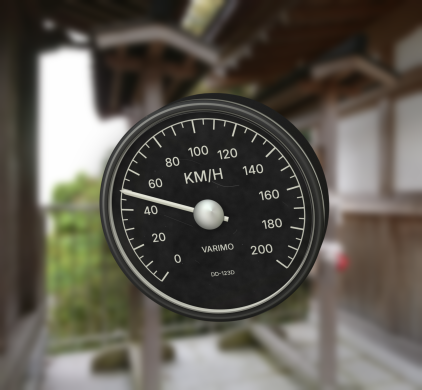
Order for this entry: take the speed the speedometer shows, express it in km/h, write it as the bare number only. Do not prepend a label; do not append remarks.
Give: 50
